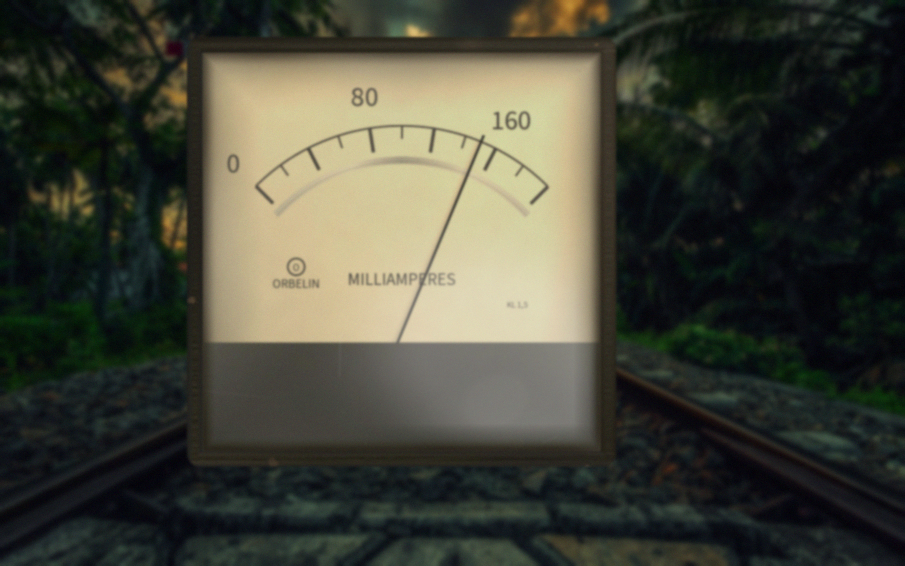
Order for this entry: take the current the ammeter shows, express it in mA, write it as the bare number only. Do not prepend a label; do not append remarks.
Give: 150
